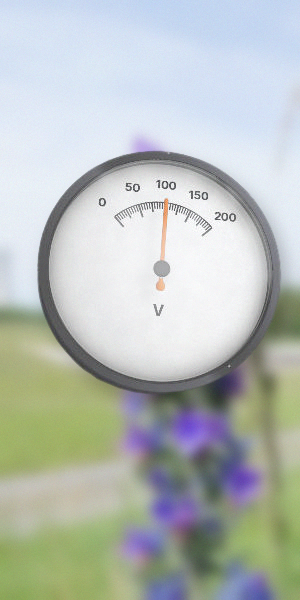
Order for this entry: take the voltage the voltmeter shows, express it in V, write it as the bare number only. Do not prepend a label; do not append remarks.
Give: 100
